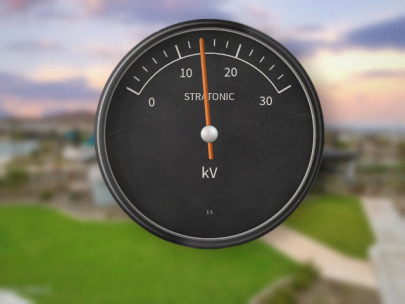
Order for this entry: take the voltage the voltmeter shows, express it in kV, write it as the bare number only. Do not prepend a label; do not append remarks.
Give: 14
